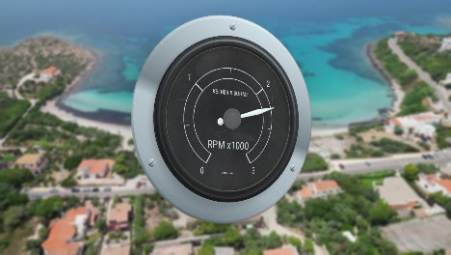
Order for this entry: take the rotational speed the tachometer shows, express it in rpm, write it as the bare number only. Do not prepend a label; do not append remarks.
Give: 2250
